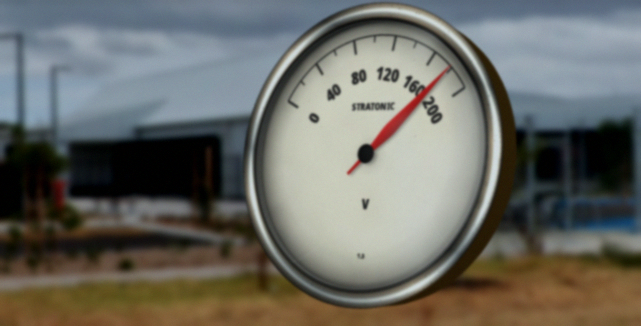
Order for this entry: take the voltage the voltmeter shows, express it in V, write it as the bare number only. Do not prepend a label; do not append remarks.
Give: 180
